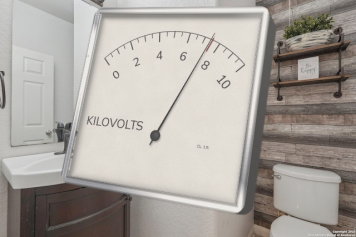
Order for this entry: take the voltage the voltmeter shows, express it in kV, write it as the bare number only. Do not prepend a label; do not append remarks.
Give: 7.5
